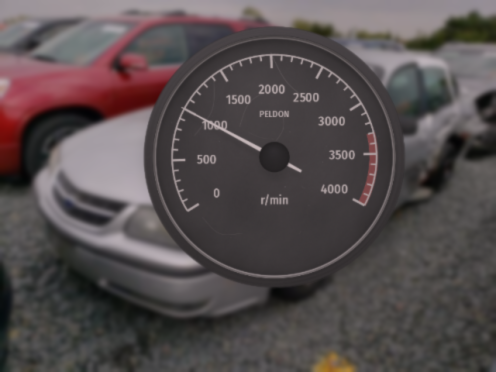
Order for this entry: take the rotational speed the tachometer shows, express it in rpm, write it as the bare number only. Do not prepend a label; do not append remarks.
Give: 1000
